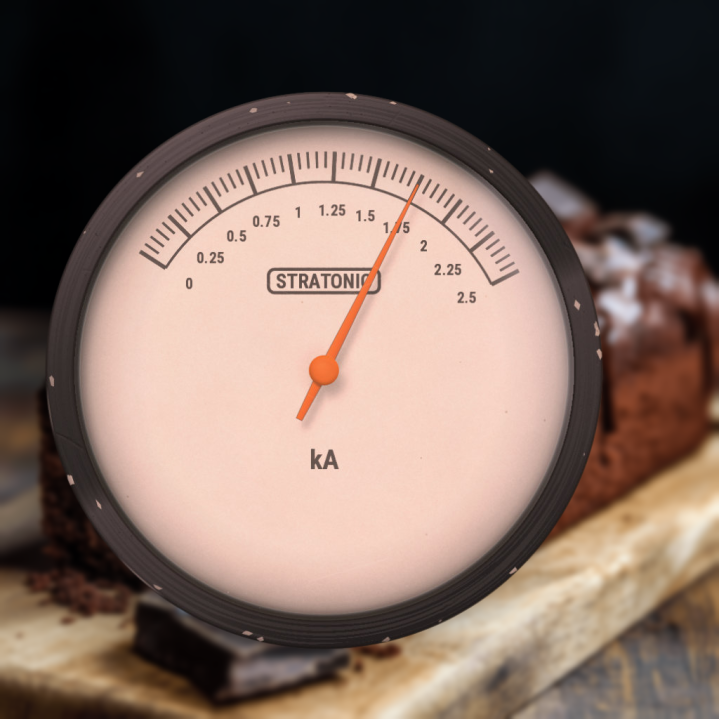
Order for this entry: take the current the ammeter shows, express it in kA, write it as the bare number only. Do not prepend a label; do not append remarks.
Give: 1.75
